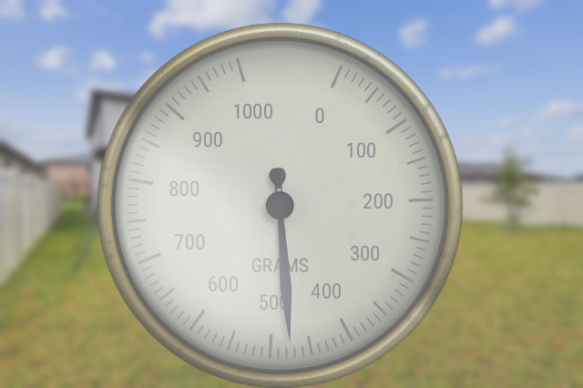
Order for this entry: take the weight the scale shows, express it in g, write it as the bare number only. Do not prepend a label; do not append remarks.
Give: 475
